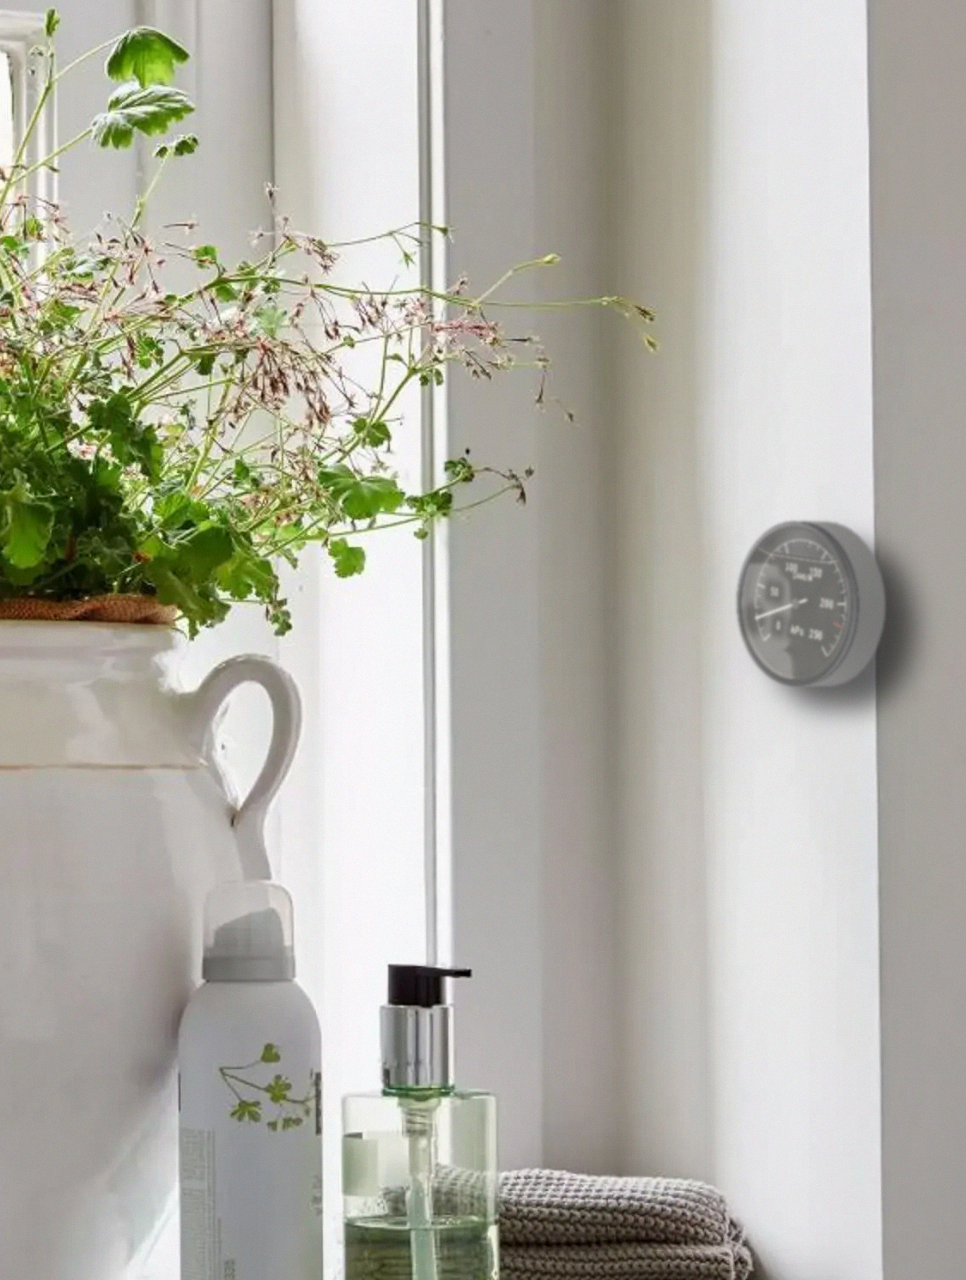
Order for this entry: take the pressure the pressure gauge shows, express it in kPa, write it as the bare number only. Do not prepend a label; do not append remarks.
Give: 20
